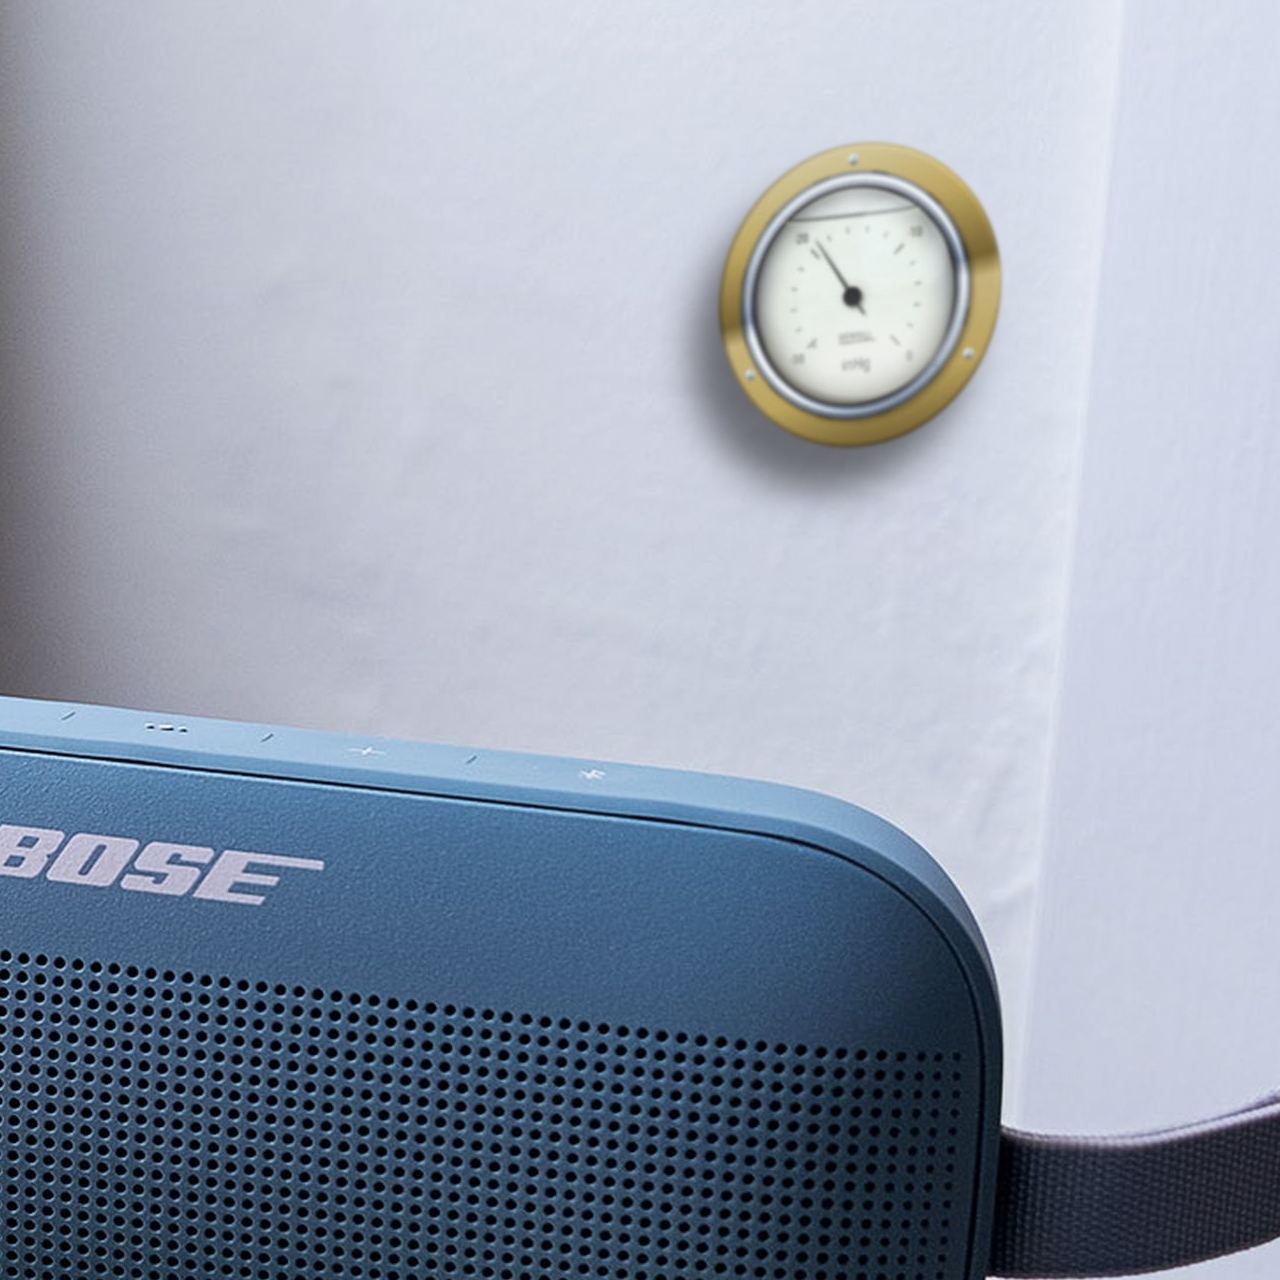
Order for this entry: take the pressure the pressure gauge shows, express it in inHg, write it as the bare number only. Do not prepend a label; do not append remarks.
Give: -19
